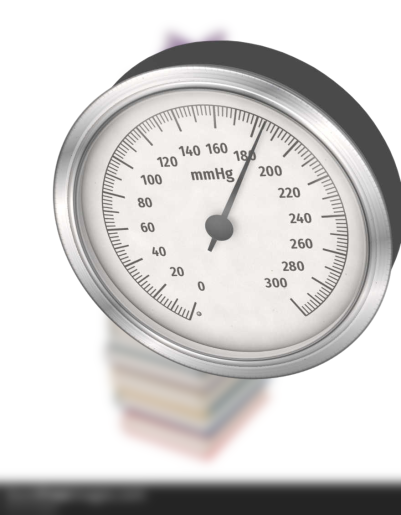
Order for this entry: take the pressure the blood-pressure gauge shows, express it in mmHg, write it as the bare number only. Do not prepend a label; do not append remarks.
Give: 184
